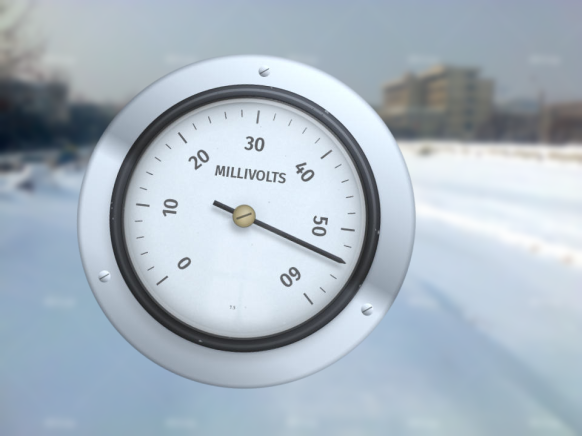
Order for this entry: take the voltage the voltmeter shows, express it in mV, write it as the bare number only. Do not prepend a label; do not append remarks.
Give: 54
